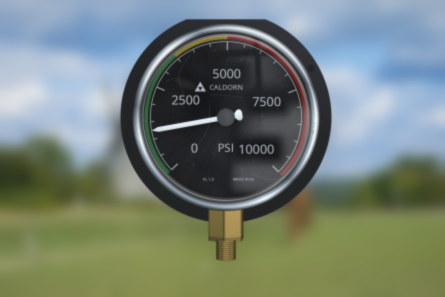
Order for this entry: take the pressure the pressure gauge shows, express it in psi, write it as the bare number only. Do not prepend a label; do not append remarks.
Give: 1250
